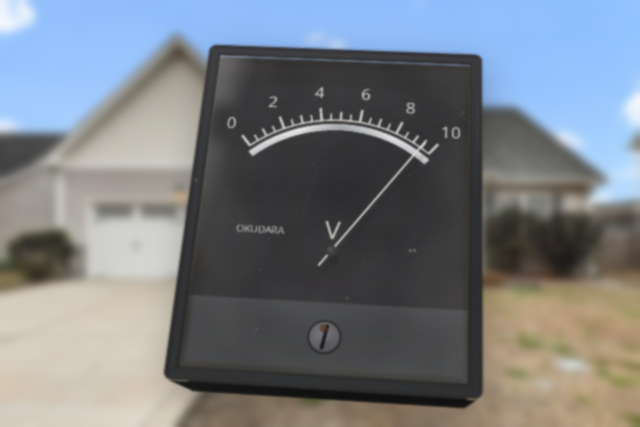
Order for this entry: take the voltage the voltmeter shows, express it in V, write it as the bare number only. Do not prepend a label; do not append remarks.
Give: 9.5
